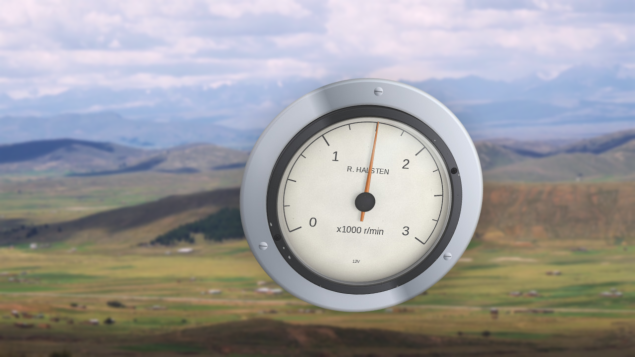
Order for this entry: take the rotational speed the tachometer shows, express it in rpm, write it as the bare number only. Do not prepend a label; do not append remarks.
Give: 1500
